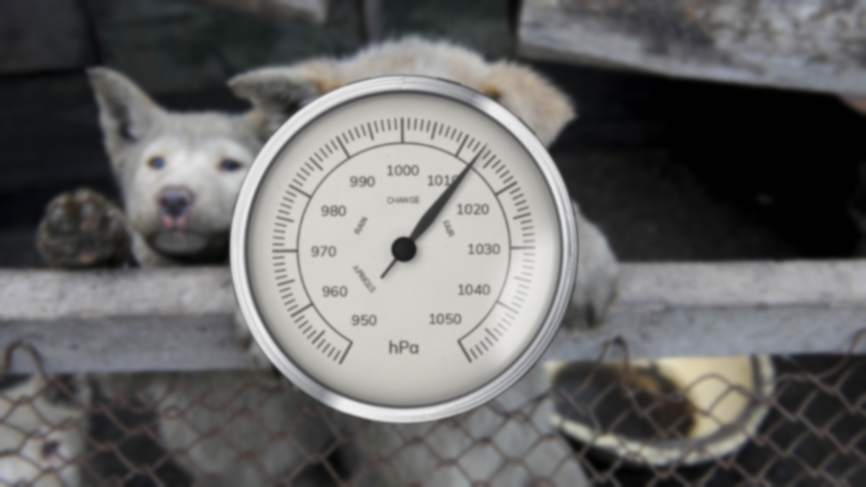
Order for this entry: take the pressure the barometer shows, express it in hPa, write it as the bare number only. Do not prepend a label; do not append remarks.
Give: 1013
